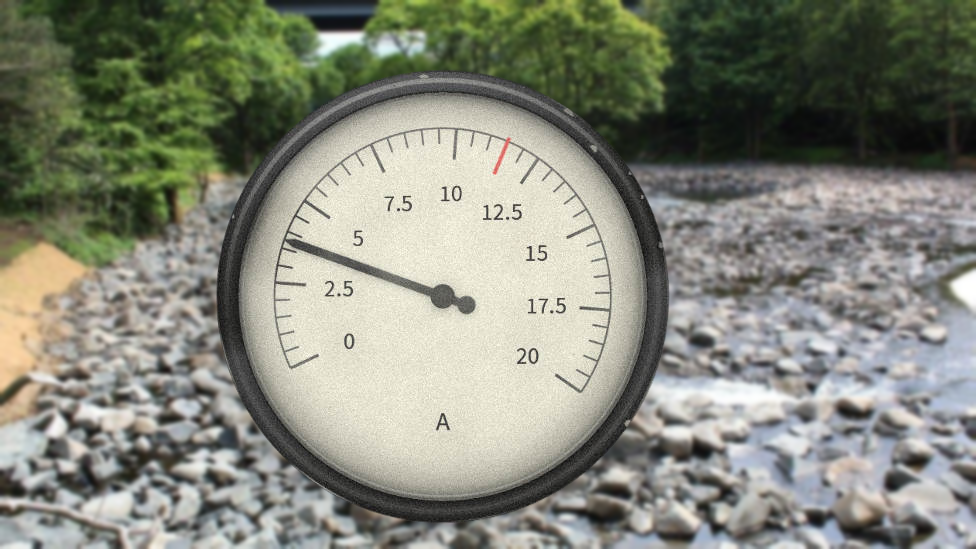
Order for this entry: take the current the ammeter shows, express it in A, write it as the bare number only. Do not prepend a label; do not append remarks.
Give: 3.75
